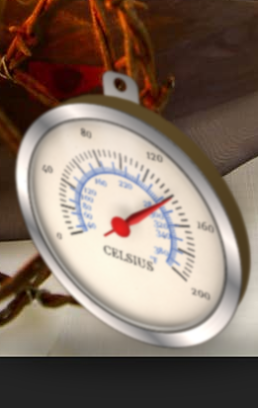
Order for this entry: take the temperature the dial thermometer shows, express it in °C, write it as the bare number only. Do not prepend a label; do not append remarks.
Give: 140
